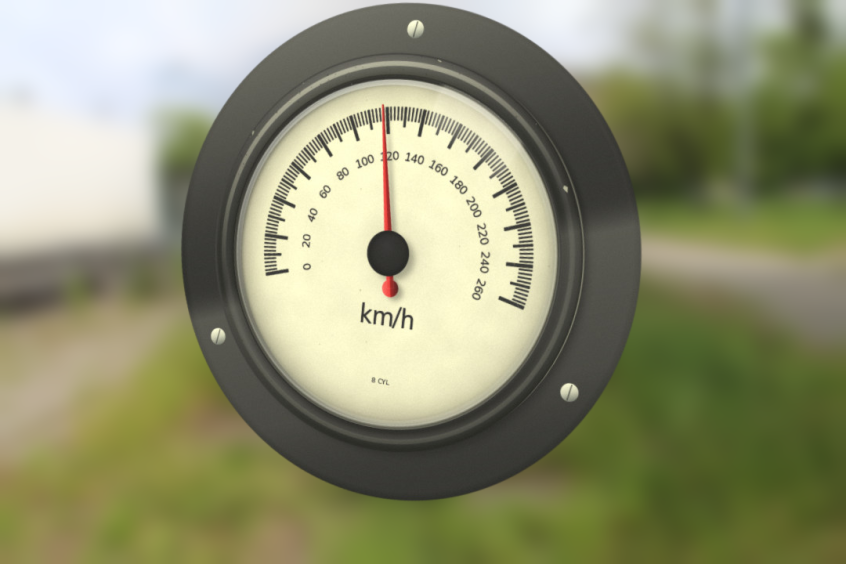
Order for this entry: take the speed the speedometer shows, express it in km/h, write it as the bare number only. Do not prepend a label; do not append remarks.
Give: 120
